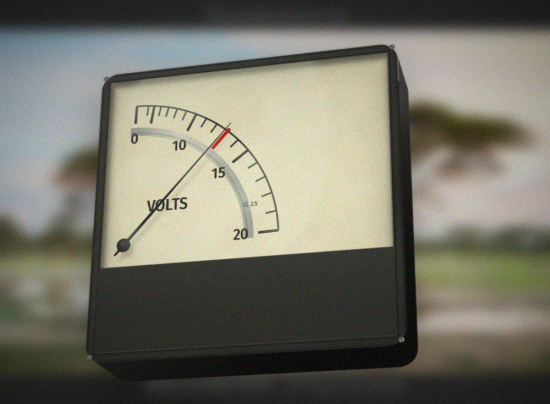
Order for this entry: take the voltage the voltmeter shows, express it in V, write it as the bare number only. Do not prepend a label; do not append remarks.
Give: 13
